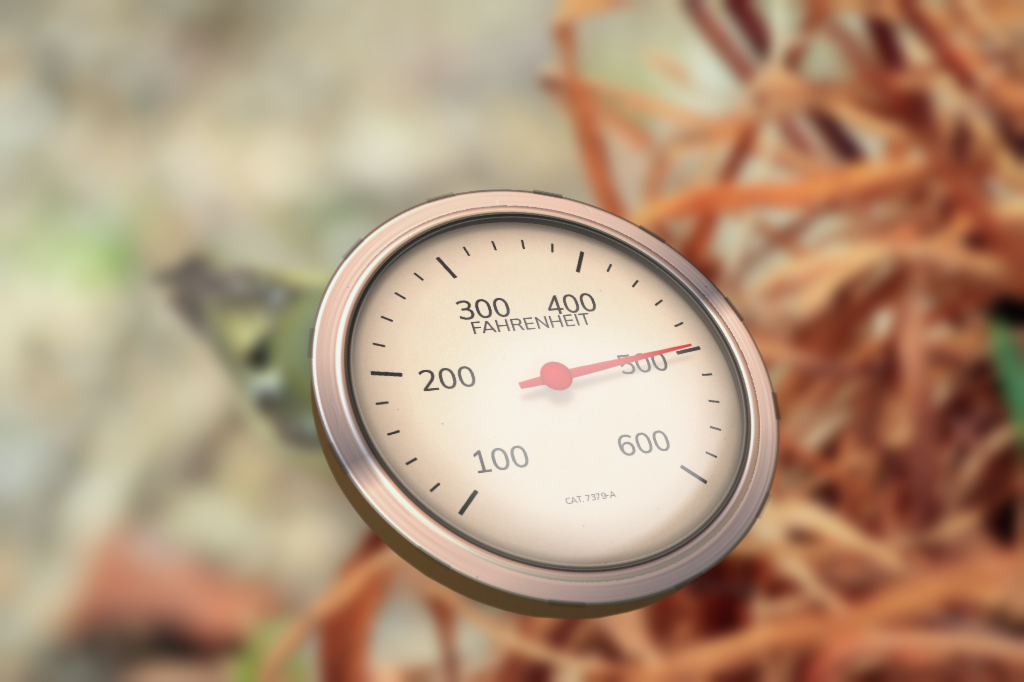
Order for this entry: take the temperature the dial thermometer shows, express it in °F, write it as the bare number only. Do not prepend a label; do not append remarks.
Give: 500
